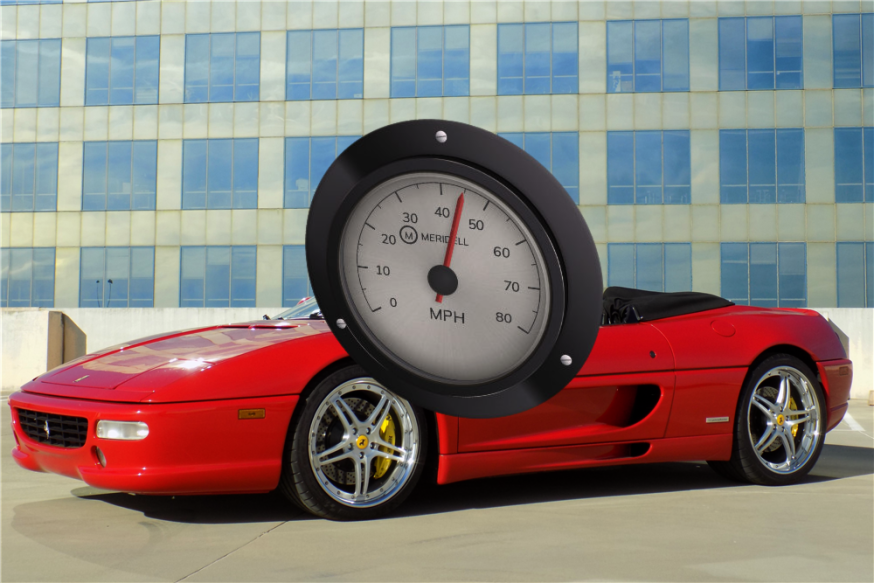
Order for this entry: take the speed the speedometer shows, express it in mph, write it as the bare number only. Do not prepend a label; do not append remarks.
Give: 45
